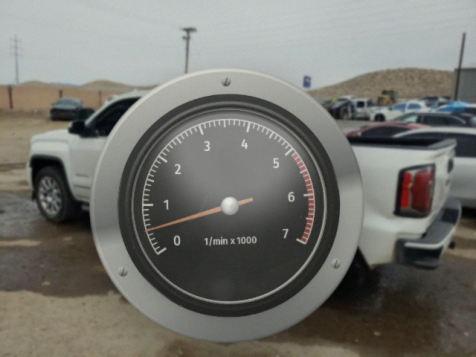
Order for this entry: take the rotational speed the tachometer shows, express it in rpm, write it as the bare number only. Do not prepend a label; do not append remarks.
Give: 500
